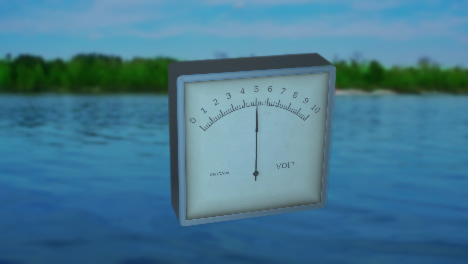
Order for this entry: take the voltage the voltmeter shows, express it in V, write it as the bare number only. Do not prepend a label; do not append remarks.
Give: 5
